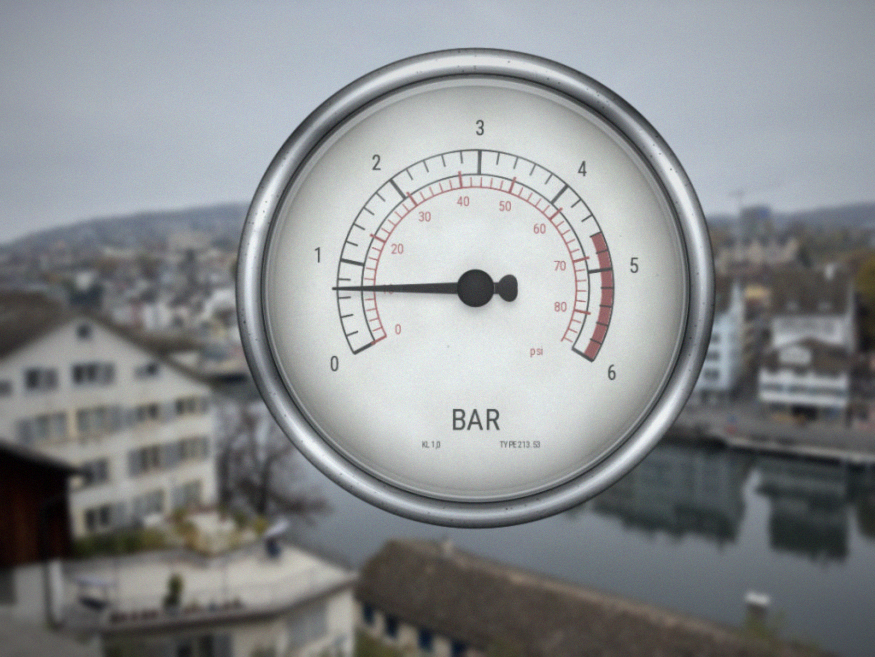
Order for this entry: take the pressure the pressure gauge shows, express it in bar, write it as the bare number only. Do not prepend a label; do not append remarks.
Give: 0.7
